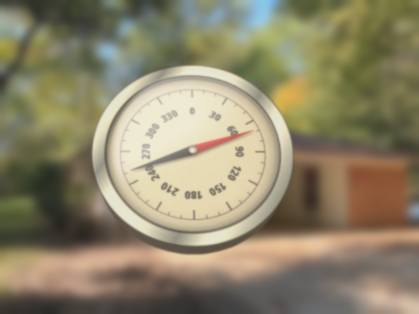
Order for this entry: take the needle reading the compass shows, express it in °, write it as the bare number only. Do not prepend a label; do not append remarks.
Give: 70
